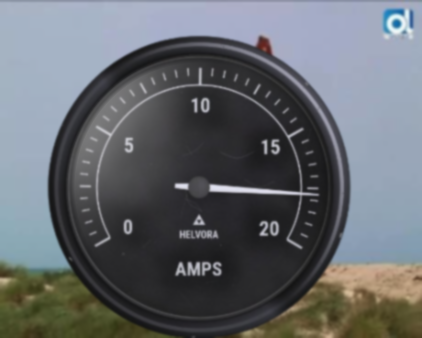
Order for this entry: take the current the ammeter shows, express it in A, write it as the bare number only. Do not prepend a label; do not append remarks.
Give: 17.75
